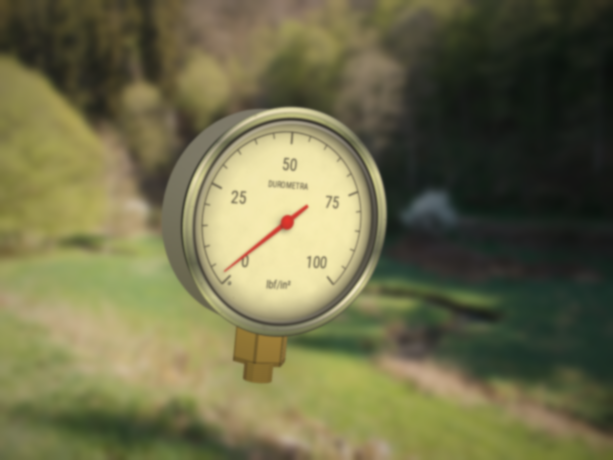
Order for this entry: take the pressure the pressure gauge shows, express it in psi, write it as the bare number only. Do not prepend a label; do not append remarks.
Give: 2.5
